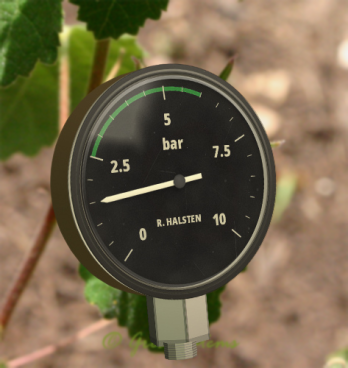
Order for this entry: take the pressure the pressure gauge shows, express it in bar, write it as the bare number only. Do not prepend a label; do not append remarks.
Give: 1.5
